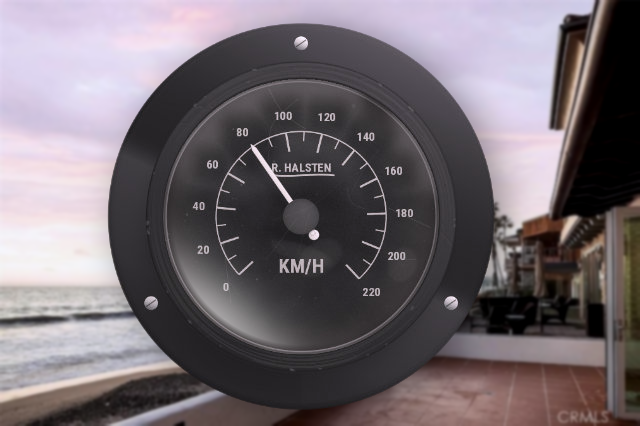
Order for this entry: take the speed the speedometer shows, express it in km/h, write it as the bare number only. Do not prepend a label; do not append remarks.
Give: 80
